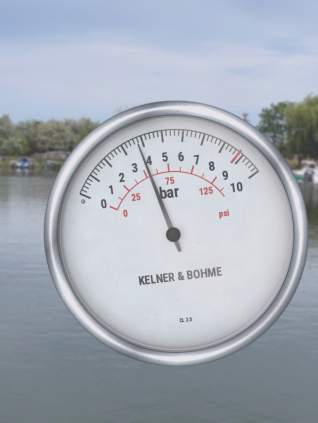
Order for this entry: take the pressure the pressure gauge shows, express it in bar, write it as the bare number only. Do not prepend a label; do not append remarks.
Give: 3.8
